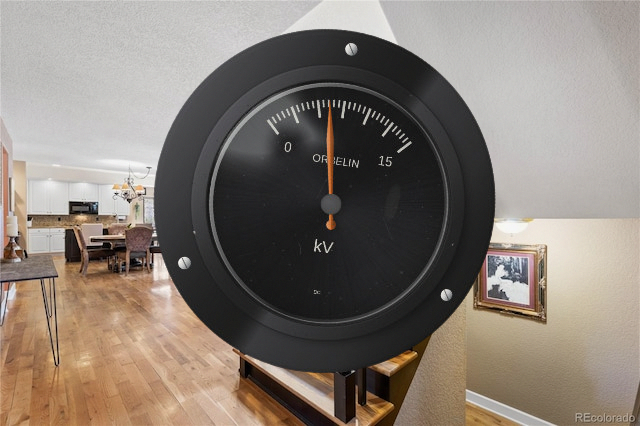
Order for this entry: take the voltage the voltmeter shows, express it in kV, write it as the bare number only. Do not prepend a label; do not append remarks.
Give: 6
